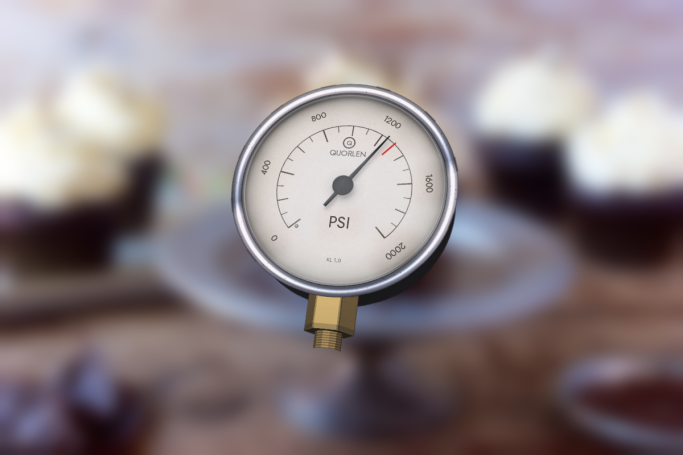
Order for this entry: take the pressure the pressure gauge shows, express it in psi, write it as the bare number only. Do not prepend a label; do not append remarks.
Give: 1250
